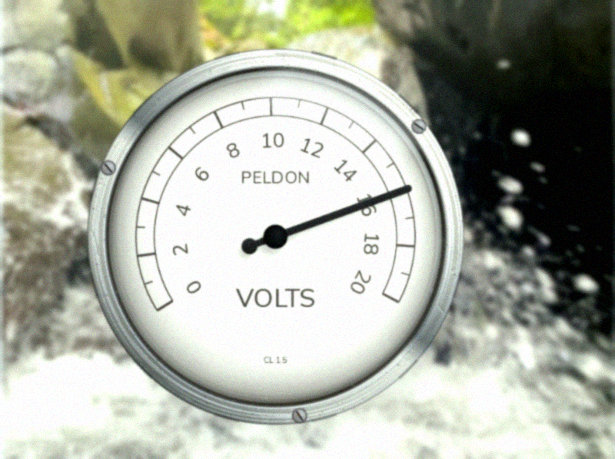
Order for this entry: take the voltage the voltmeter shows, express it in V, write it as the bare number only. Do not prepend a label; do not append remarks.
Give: 16
